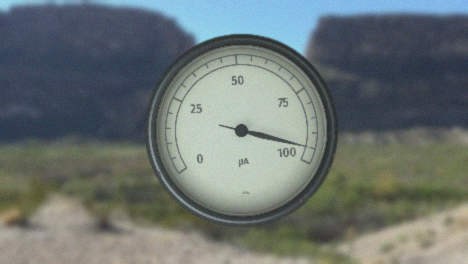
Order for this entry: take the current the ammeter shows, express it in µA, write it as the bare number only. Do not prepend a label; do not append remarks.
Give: 95
